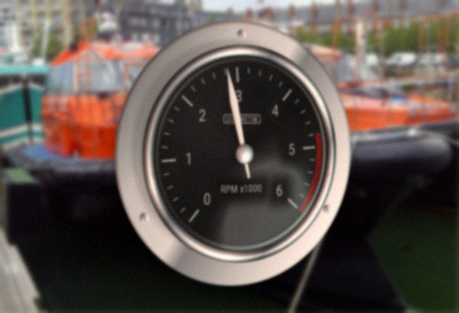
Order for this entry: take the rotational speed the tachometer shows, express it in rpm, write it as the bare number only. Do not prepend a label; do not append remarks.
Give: 2800
